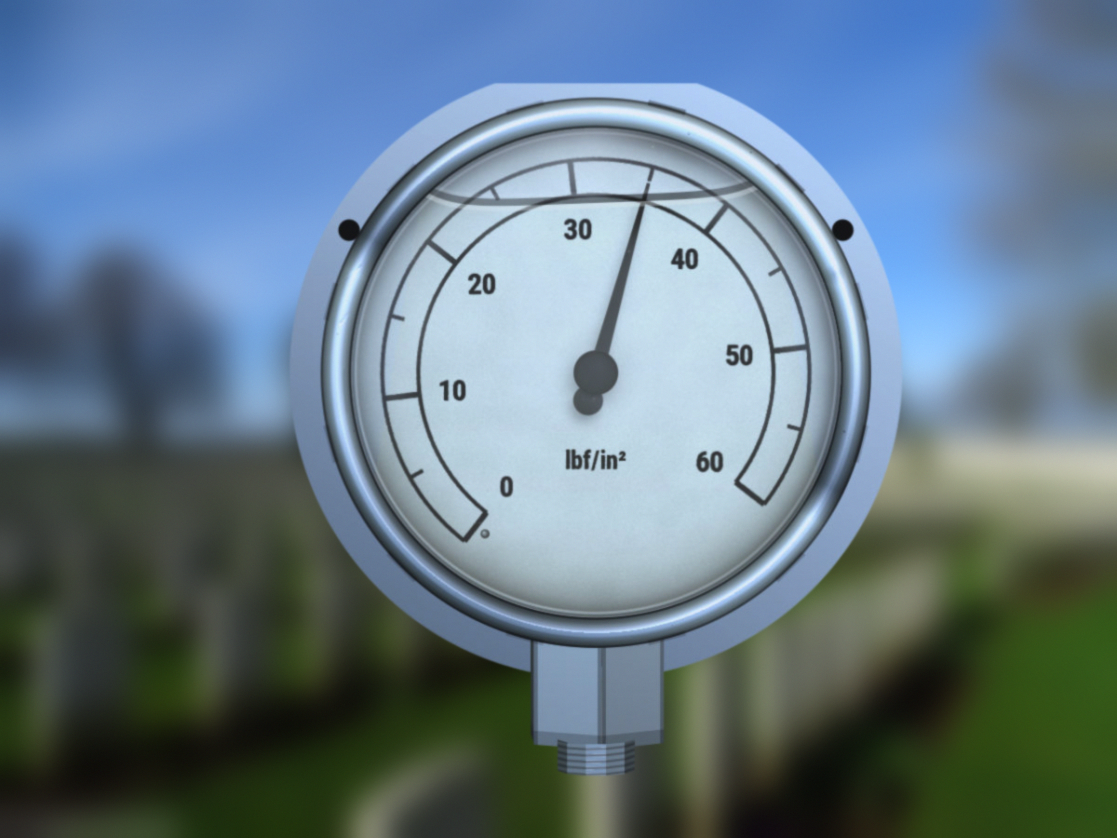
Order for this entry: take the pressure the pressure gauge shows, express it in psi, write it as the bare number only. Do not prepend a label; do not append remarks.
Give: 35
